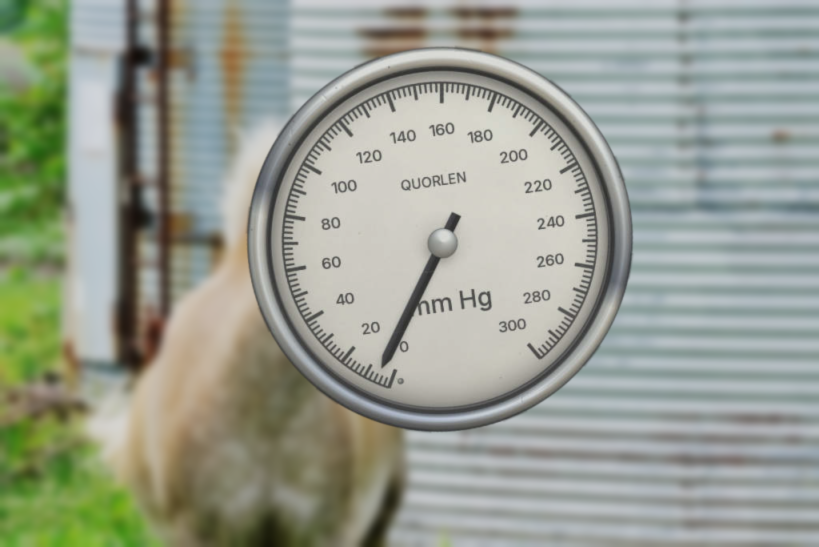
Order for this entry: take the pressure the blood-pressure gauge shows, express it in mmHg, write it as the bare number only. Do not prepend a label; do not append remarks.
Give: 6
